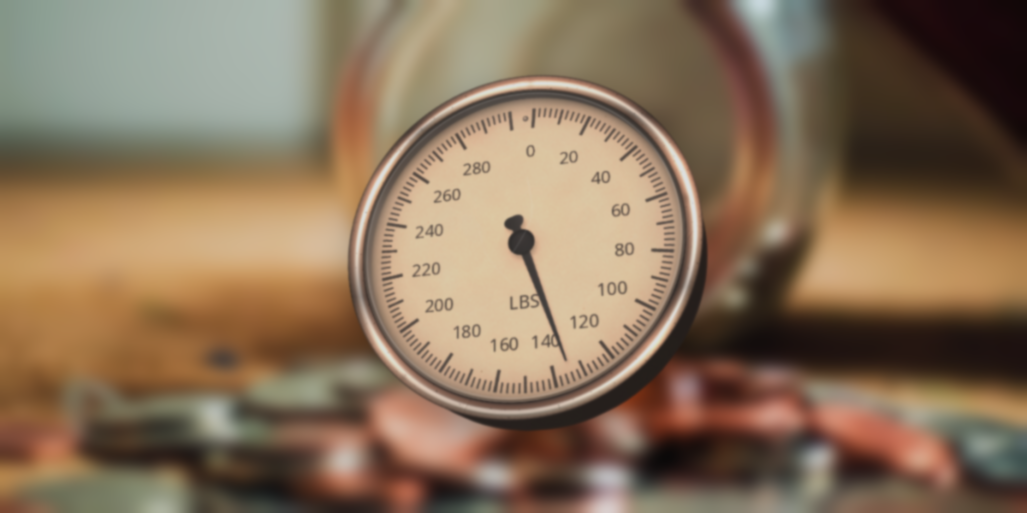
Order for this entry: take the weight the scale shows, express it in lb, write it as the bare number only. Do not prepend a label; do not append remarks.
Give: 134
